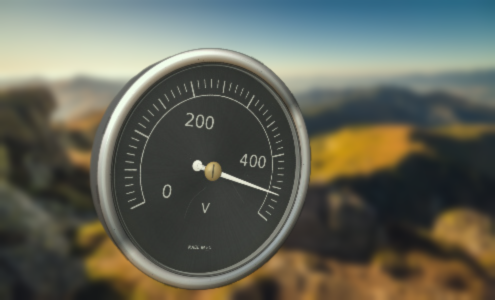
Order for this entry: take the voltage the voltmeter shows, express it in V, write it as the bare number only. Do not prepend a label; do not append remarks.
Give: 460
